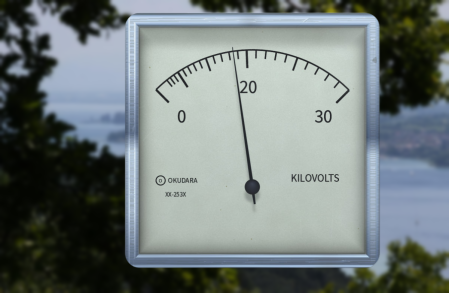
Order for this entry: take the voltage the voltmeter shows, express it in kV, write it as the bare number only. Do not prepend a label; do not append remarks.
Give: 18.5
